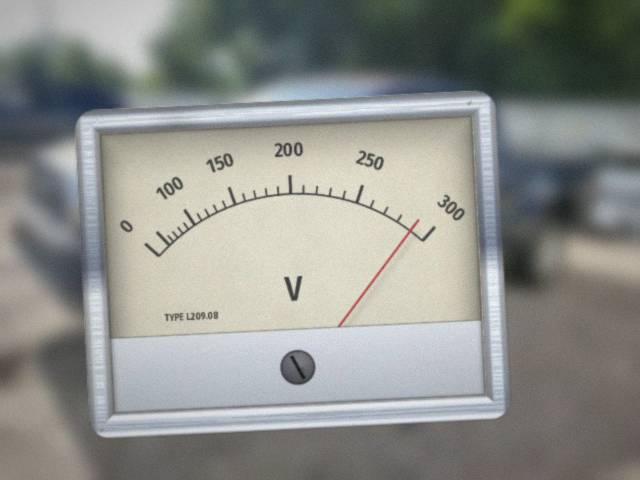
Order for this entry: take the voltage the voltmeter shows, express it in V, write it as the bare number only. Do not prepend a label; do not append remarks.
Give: 290
